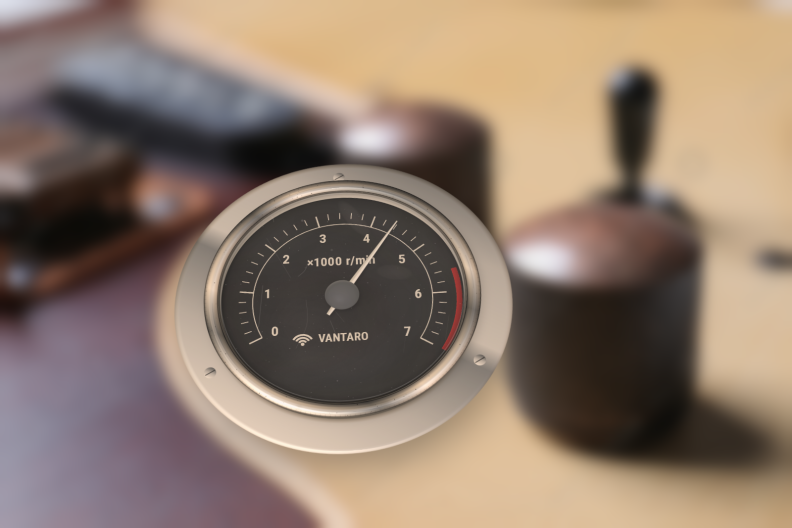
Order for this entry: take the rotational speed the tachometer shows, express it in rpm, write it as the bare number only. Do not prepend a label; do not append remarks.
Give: 4400
